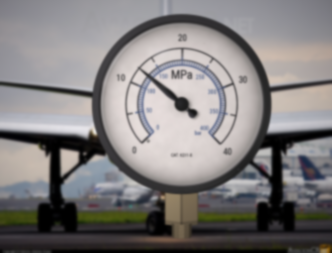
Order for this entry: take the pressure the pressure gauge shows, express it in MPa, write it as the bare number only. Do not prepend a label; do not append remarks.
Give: 12.5
